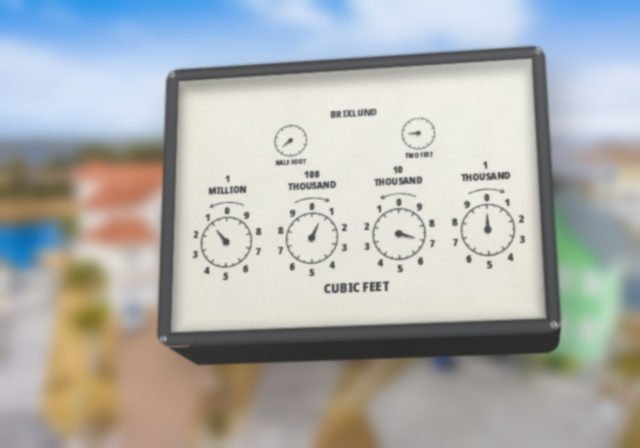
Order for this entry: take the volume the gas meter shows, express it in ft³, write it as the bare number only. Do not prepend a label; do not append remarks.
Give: 107000
